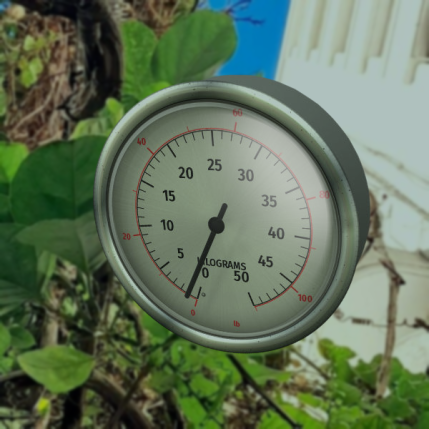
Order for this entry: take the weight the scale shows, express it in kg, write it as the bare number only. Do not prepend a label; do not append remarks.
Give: 1
